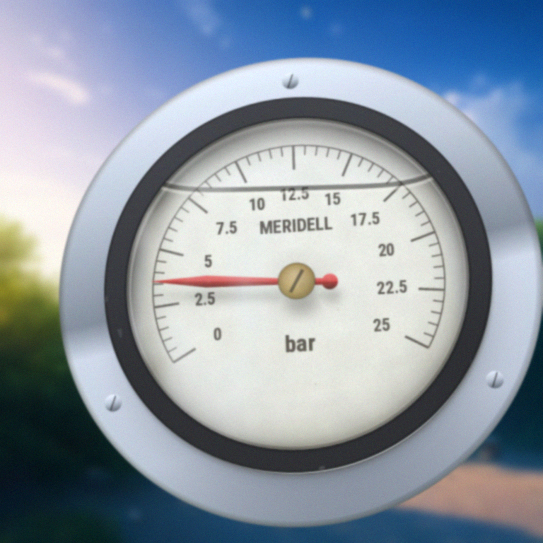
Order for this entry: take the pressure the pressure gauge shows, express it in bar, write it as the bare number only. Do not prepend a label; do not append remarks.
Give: 3.5
